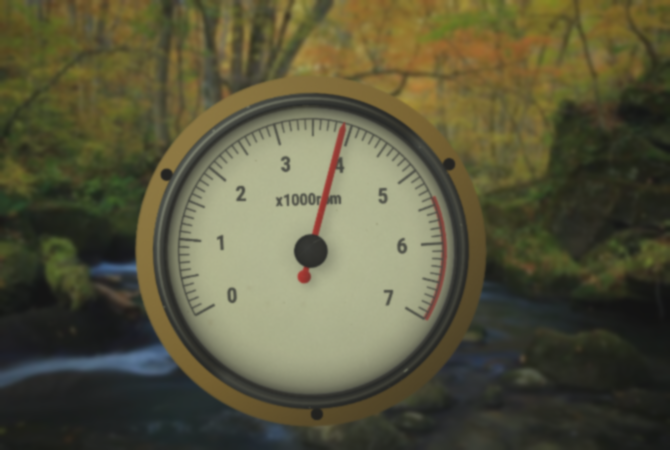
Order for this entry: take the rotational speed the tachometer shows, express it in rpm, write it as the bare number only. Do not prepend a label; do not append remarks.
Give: 3900
